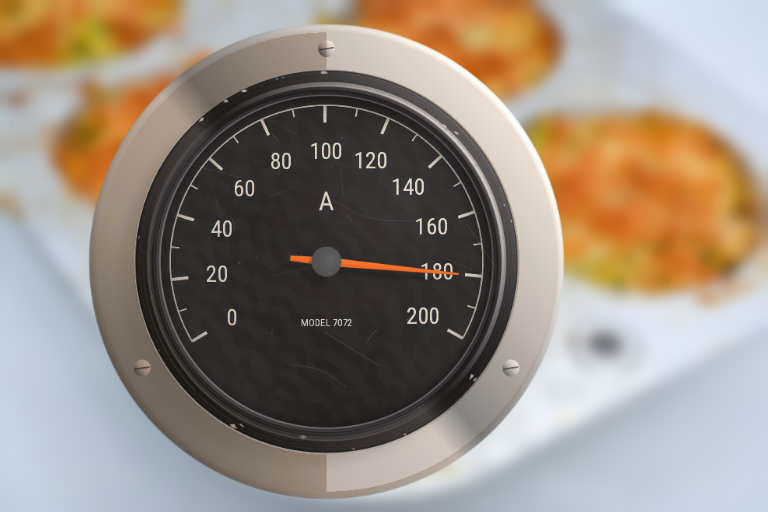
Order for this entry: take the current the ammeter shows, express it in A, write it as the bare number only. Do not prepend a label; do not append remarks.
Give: 180
